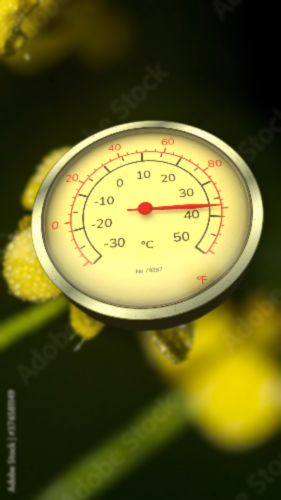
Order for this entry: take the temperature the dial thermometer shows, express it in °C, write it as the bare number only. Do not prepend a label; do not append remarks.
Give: 37.5
